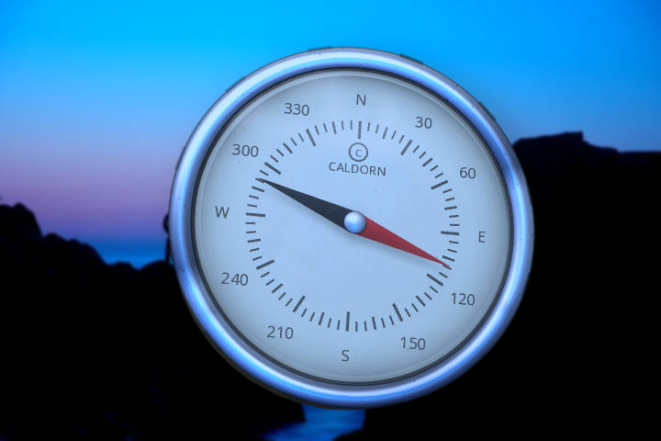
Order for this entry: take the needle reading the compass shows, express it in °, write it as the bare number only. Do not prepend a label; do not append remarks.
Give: 110
